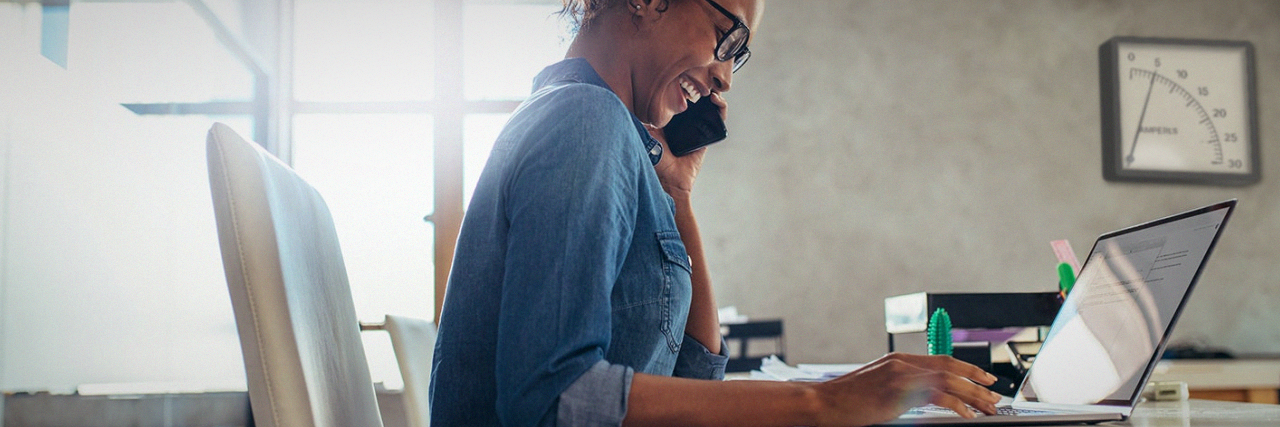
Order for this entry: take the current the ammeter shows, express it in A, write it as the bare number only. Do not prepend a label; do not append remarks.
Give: 5
